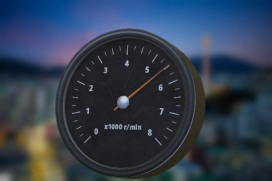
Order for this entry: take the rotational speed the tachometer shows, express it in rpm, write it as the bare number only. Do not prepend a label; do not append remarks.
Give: 5500
